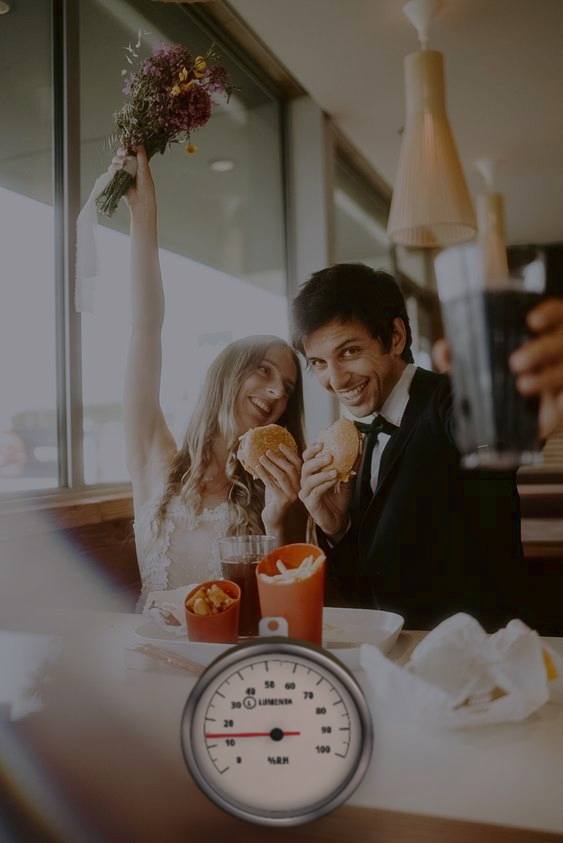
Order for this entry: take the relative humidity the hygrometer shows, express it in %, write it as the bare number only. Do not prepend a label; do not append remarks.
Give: 15
